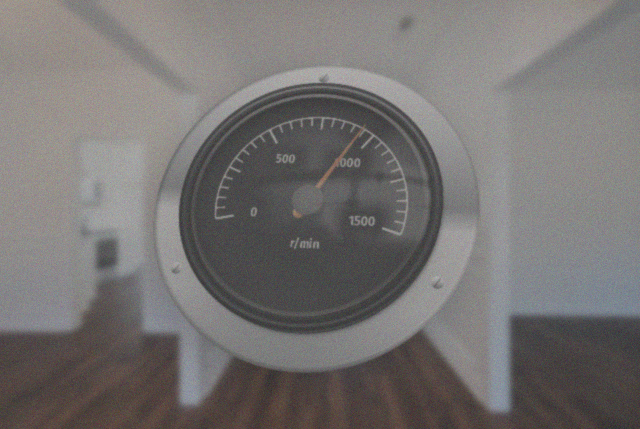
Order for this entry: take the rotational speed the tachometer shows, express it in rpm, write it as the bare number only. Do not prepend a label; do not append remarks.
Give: 950
